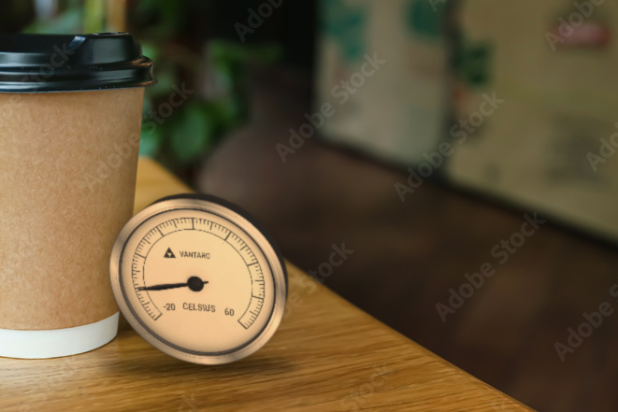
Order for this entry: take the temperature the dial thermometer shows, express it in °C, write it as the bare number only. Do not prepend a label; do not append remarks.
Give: -10
